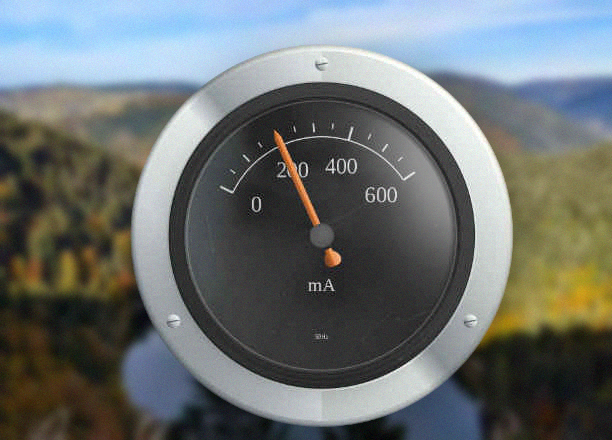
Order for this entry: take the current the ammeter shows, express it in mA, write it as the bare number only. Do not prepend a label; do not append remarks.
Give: 200
